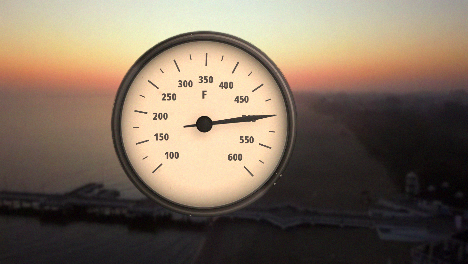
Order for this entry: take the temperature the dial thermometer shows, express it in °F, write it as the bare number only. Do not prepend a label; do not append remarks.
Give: 500
